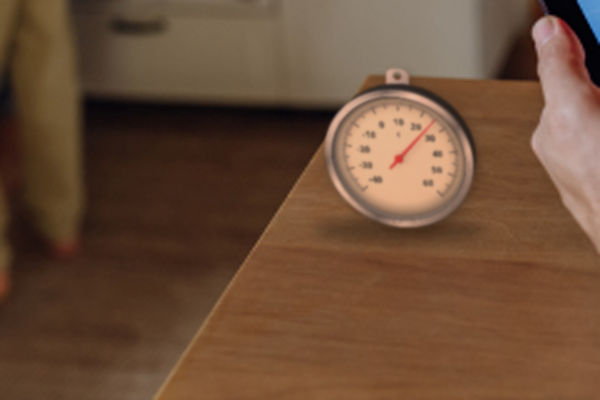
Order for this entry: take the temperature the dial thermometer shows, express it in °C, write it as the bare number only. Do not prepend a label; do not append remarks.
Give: 25
